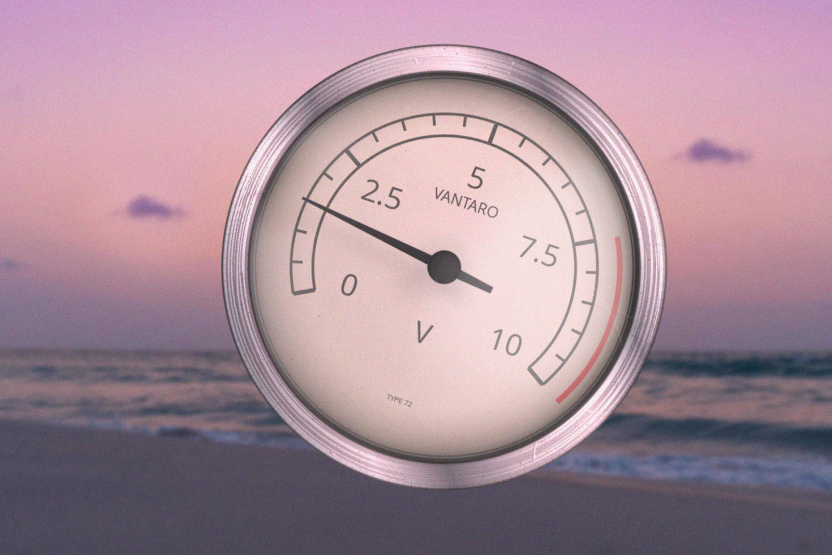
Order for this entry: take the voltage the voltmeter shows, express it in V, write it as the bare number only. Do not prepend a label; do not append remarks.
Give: 1.5
